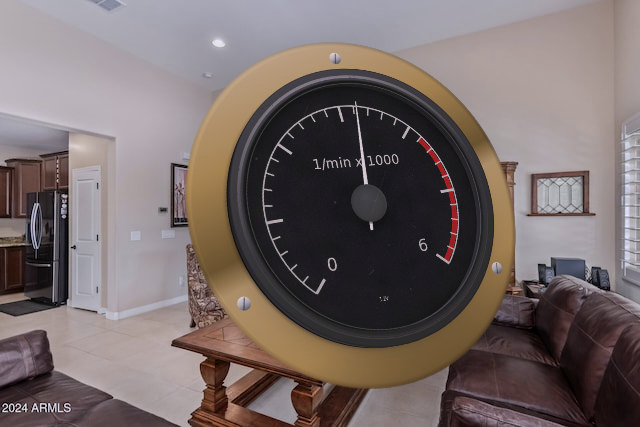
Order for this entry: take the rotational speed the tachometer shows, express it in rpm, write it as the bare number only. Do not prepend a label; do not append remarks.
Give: 3200
